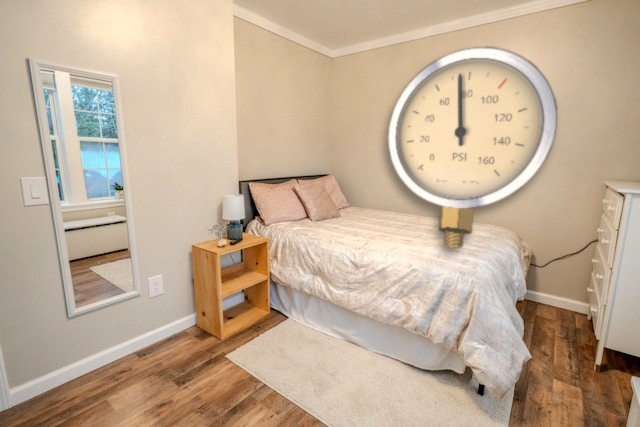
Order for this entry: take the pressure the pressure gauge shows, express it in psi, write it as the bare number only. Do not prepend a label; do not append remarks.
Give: 75
